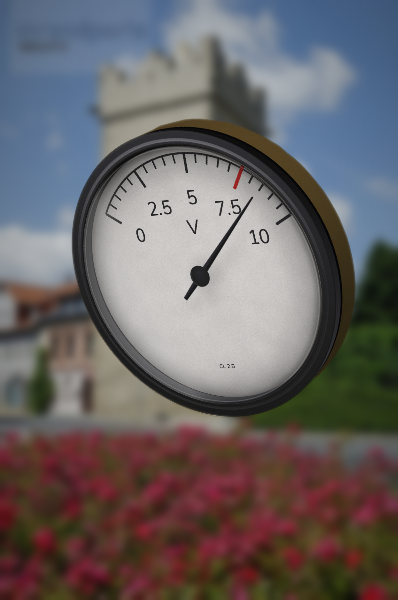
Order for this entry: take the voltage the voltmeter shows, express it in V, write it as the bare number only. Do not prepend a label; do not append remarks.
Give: 8.5
